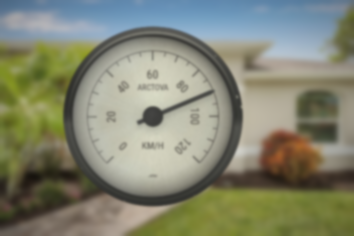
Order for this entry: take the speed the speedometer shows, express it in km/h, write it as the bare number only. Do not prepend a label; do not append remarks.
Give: 90
